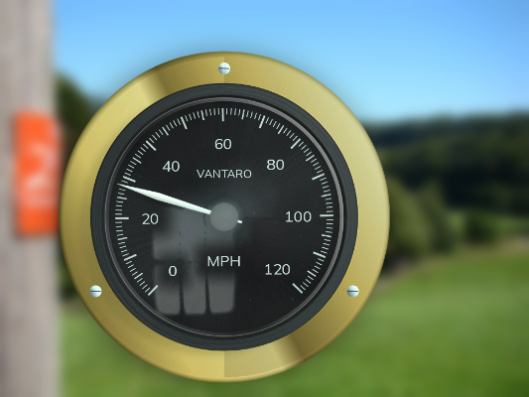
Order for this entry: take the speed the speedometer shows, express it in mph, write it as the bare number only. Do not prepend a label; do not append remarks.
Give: 28
